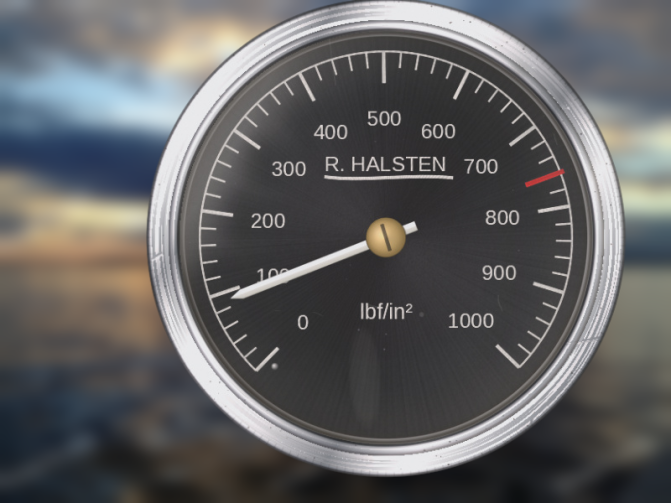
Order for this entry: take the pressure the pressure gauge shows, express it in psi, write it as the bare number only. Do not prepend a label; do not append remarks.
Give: 90
